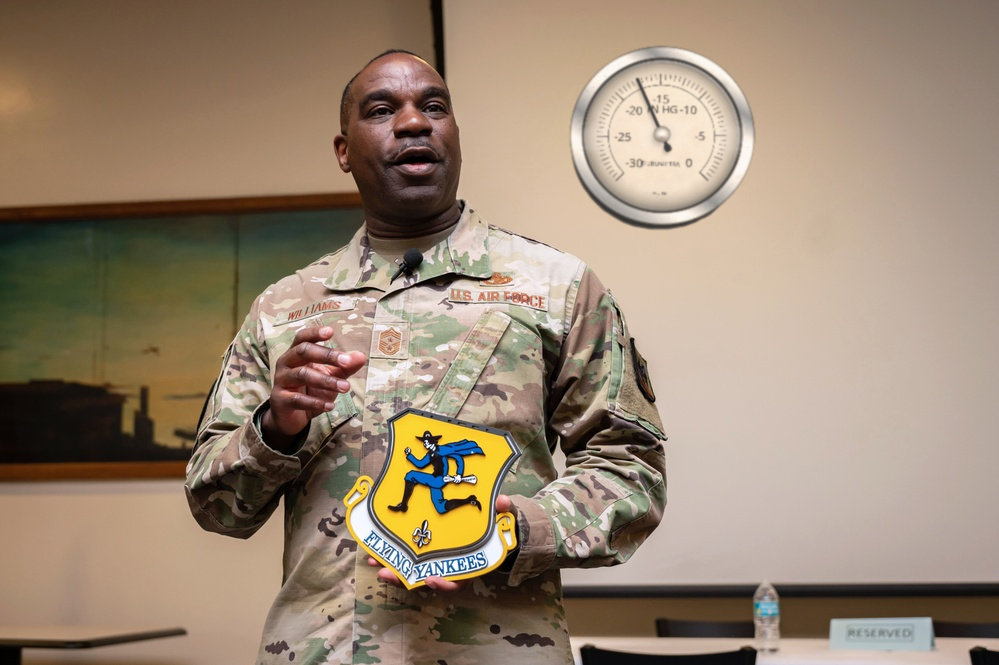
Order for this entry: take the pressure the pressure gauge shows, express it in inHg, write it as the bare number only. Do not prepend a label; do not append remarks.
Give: -17.5
